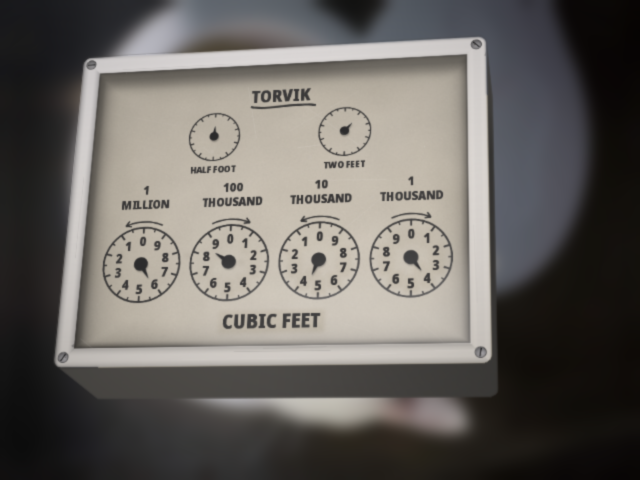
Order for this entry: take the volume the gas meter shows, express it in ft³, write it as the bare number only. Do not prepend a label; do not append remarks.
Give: 584400
